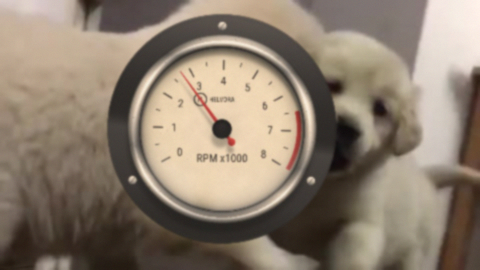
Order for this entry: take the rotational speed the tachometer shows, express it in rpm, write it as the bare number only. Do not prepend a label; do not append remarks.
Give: 2750
